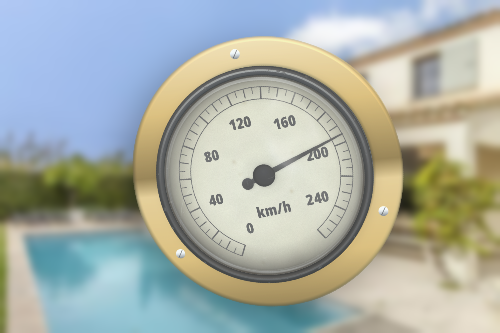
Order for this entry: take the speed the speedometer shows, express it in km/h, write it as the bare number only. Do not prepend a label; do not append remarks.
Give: 195
